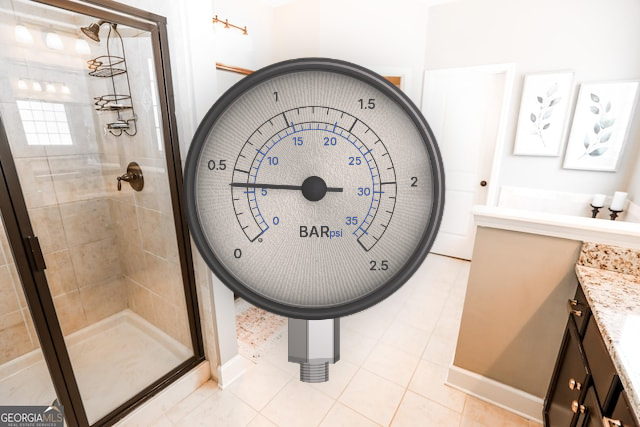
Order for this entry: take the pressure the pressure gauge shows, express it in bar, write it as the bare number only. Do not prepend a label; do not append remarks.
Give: 0.4
